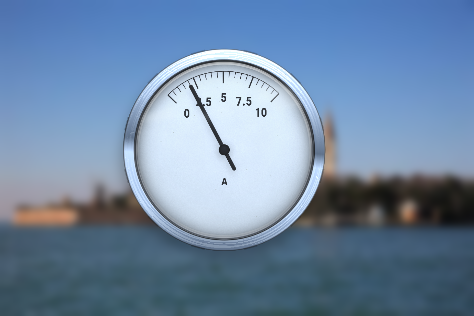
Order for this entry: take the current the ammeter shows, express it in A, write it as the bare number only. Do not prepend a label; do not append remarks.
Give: 2
